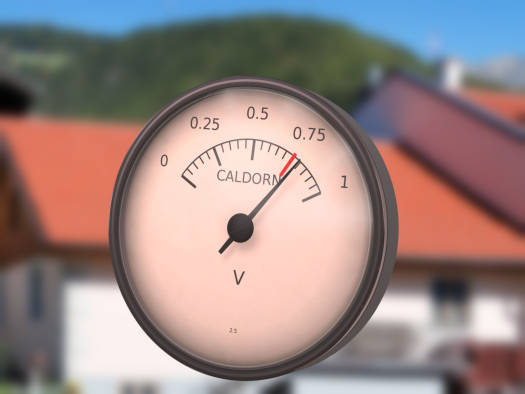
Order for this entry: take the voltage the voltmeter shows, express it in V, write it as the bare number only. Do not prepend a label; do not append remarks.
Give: 0.8
